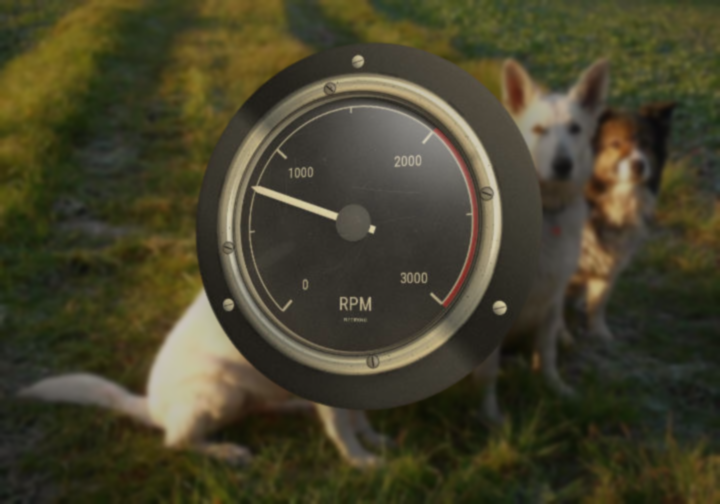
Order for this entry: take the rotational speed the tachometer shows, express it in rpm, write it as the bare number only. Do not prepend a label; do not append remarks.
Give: 750
